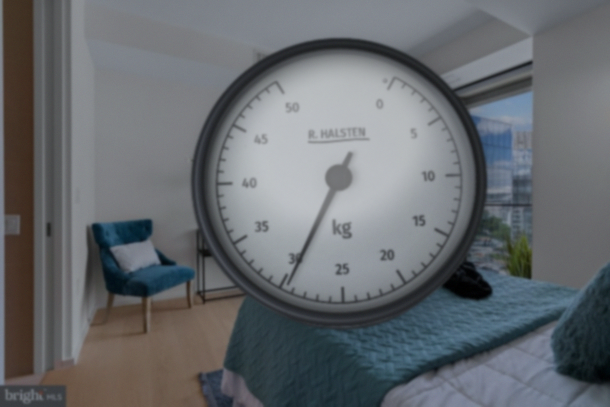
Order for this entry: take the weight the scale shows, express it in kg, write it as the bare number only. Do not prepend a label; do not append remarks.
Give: 29.5
